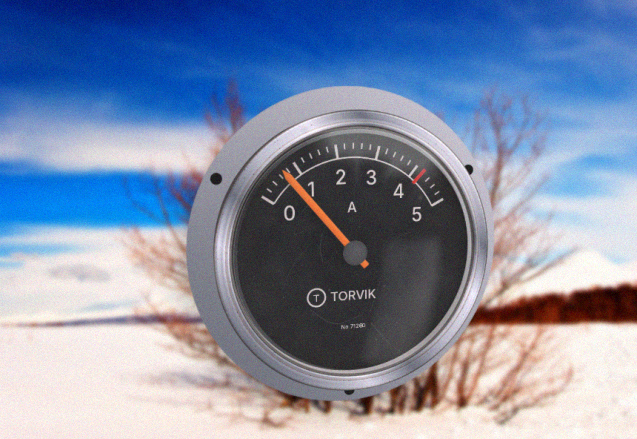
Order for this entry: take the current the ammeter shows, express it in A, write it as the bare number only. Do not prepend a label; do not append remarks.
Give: 0.7
